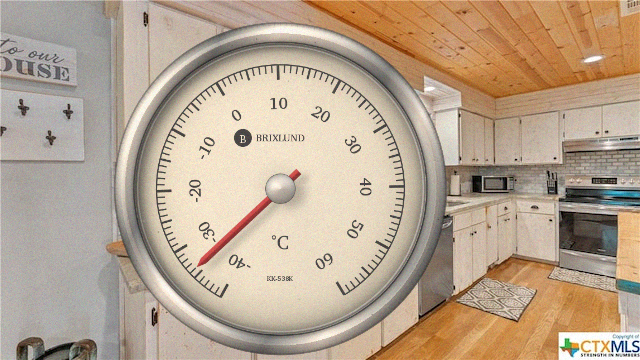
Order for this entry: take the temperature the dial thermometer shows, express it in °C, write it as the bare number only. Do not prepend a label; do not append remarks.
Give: -34
